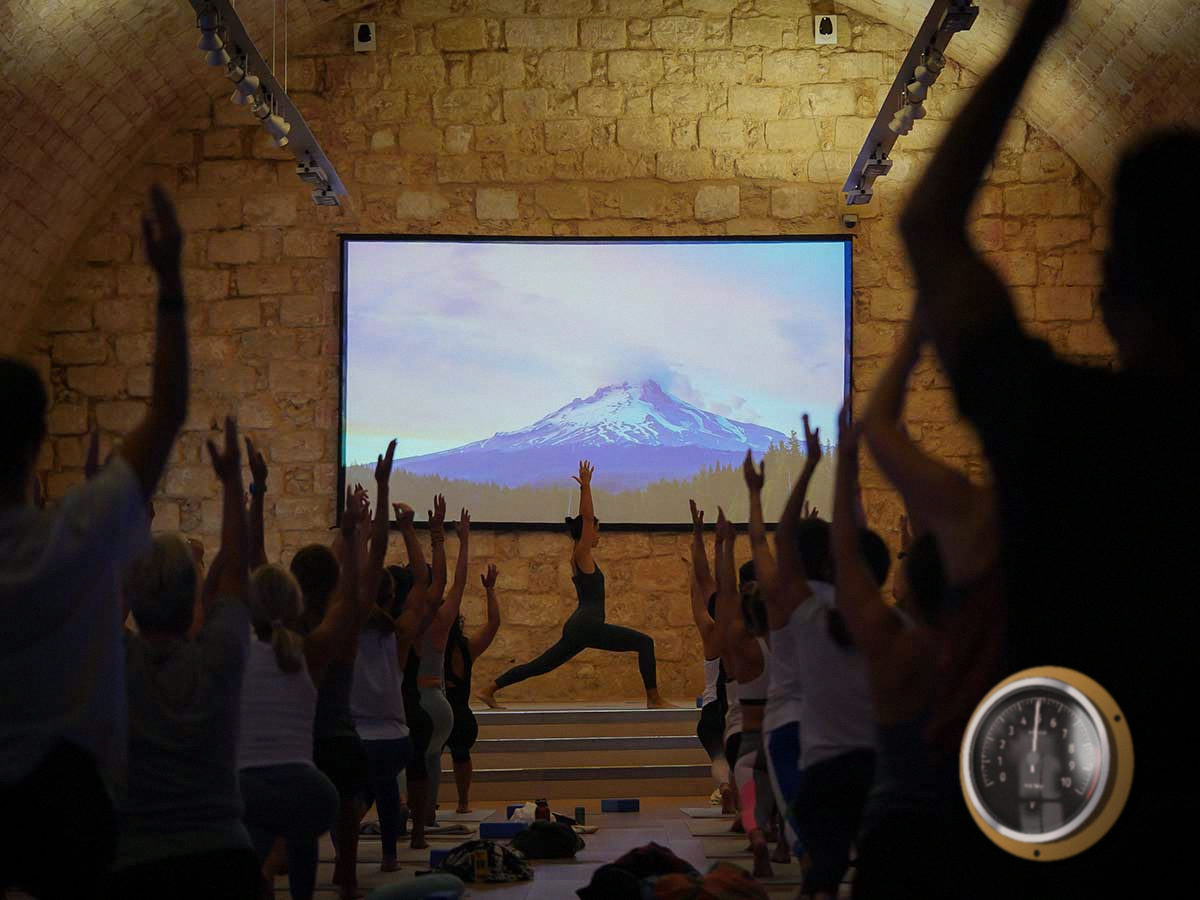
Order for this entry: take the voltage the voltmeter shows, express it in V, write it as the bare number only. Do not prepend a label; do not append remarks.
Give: 5
